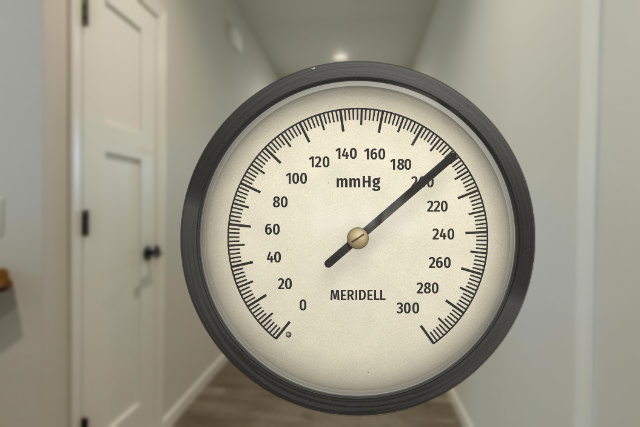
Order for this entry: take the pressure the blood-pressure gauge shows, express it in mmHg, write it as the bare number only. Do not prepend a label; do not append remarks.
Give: 200
